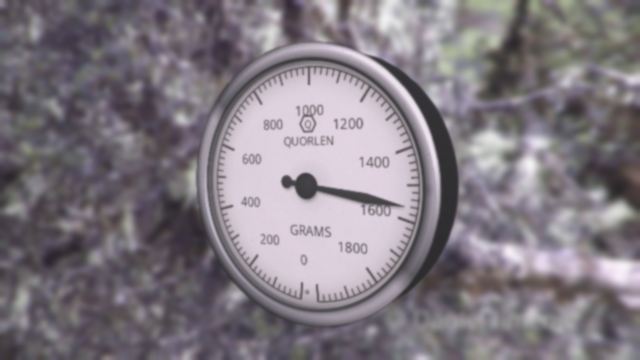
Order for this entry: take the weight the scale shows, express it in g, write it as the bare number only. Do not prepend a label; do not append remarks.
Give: 1560
